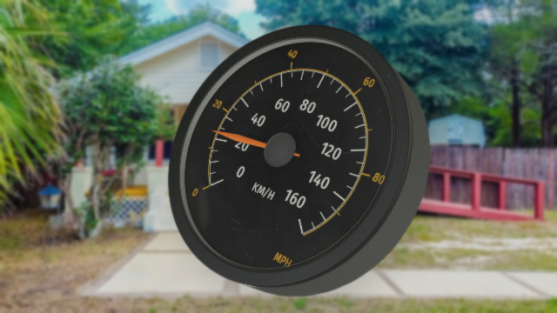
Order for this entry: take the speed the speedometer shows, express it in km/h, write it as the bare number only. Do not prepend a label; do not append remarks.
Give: 22.5
